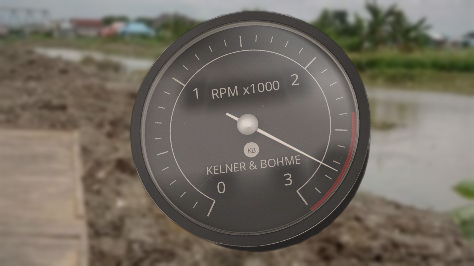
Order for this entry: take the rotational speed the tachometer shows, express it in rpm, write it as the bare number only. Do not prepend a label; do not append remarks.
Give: 2750
